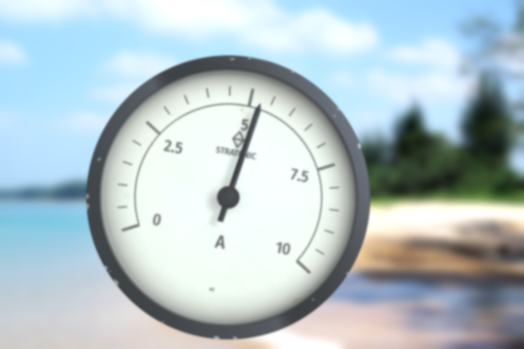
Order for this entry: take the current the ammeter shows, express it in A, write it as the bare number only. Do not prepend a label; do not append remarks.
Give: 5.25
